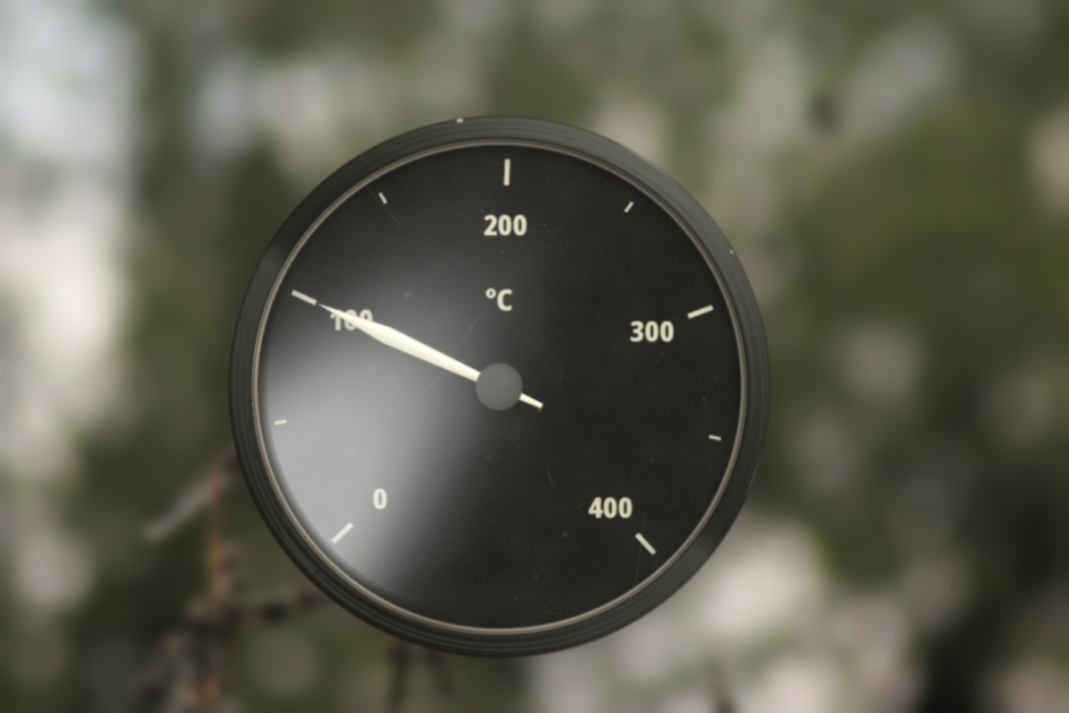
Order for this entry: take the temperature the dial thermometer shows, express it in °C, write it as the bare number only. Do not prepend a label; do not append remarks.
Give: 100
